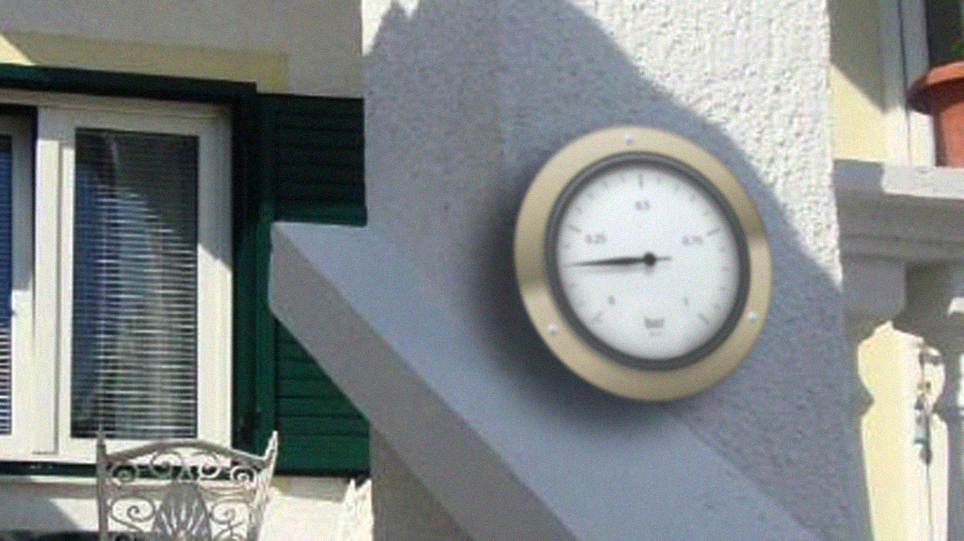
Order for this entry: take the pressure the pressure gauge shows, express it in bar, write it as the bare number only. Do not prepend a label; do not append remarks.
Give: 0.15
